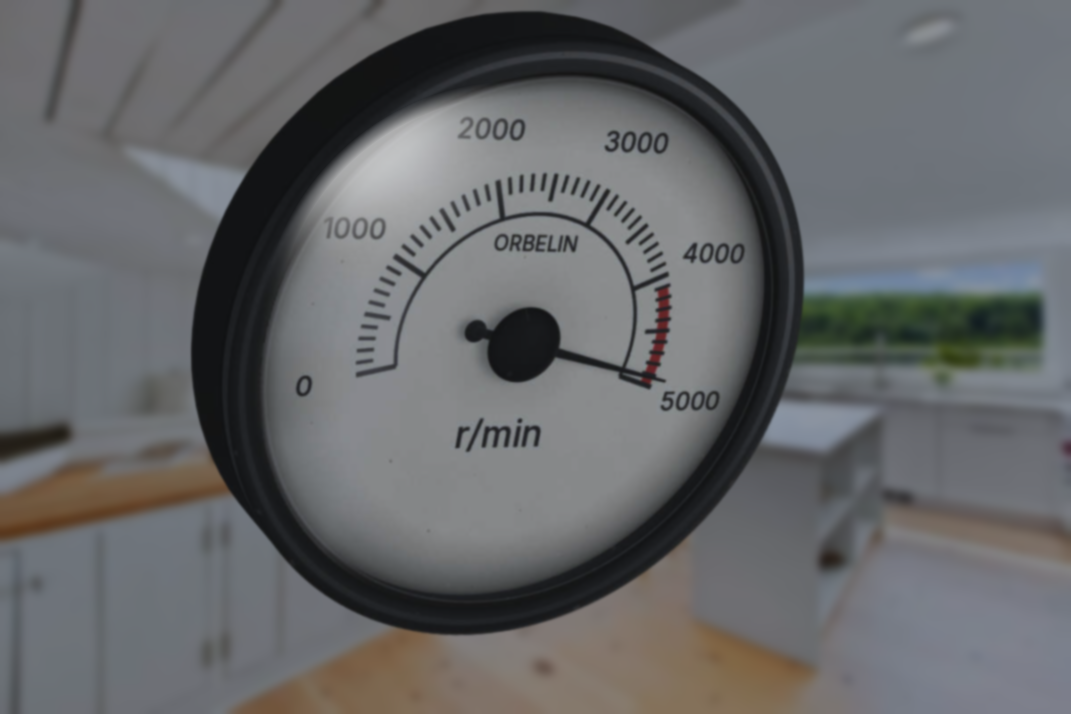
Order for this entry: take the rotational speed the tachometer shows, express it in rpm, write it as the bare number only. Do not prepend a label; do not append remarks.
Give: 4900
